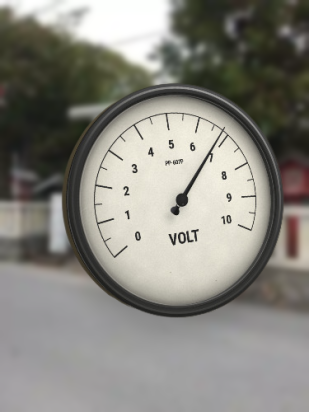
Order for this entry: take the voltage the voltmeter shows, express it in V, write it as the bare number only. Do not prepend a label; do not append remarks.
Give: 6.75
